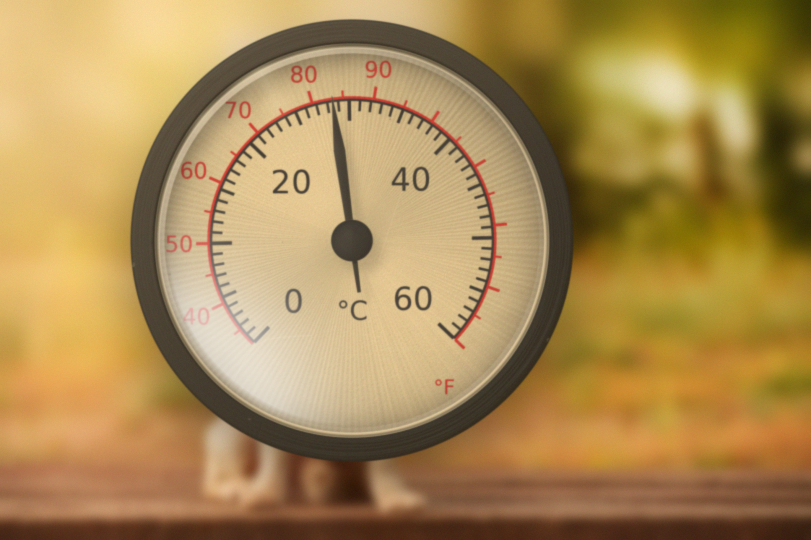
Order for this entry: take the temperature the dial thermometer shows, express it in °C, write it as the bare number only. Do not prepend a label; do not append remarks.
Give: 28.5
